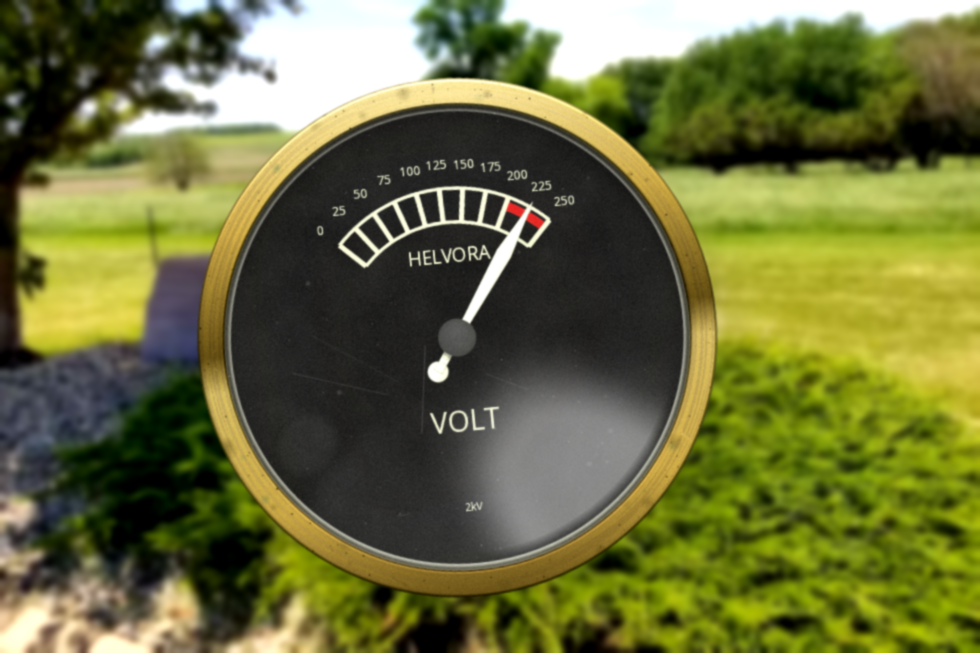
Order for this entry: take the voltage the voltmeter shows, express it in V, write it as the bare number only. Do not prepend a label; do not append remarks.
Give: 225
